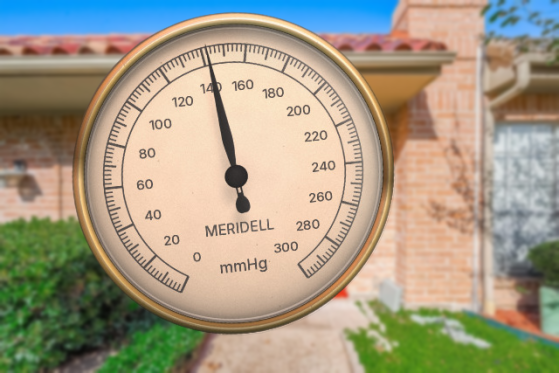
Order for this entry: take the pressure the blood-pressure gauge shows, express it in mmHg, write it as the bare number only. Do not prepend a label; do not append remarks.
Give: 142
